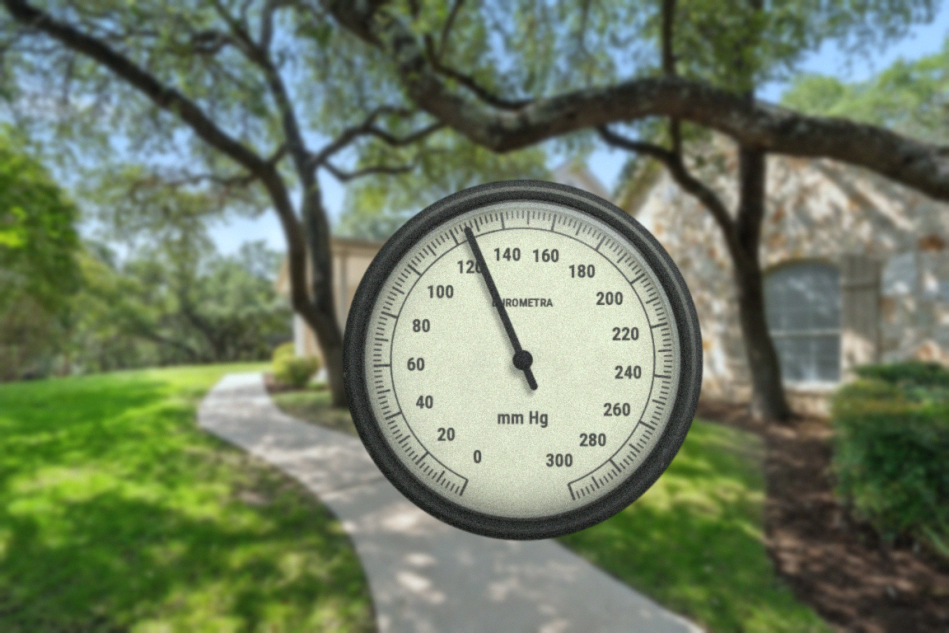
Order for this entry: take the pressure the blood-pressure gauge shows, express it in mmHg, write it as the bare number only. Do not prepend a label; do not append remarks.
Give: 126
